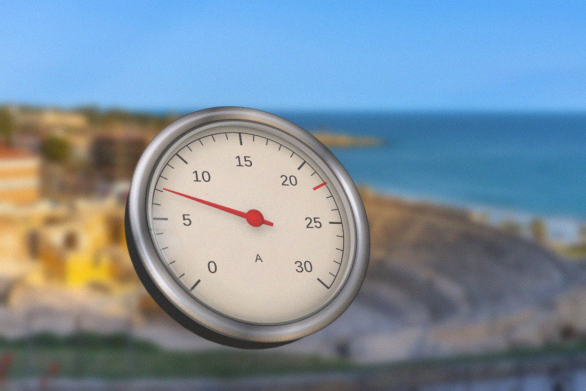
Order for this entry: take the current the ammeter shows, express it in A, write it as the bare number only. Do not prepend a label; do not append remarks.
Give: 7
